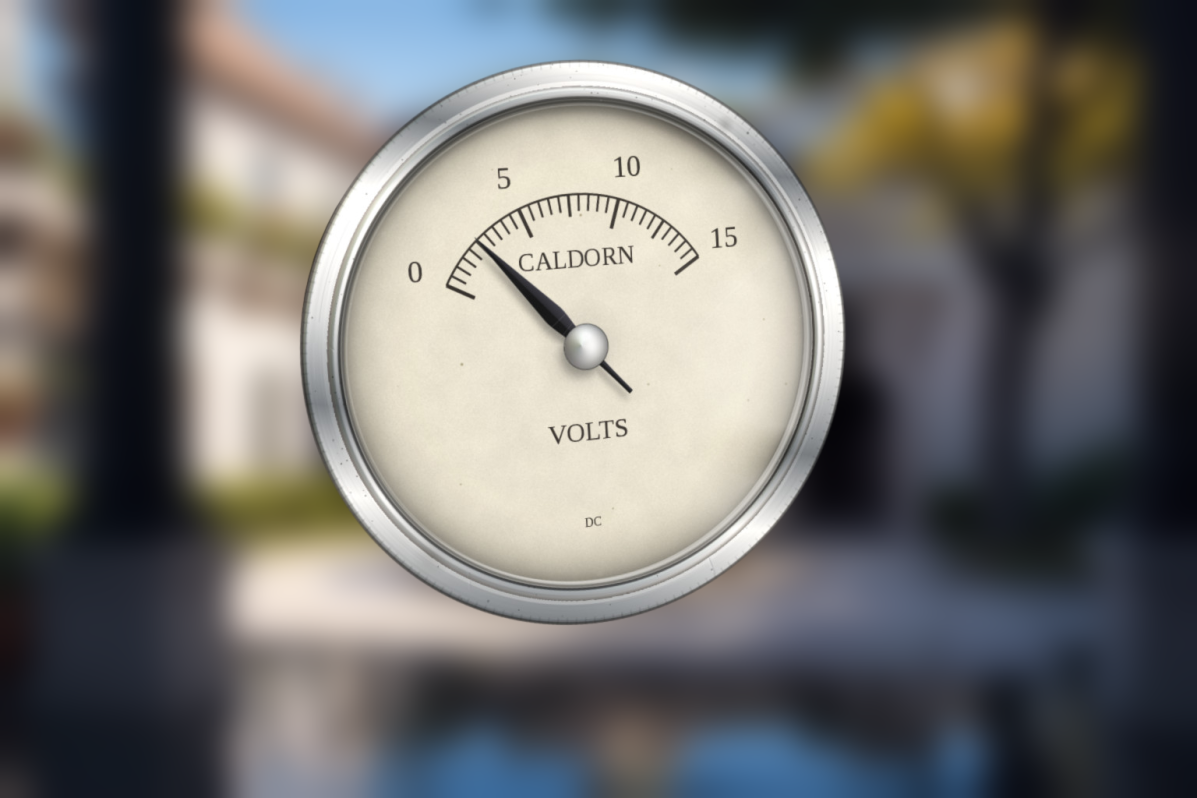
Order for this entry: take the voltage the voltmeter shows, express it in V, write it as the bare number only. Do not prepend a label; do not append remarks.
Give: 2.5
